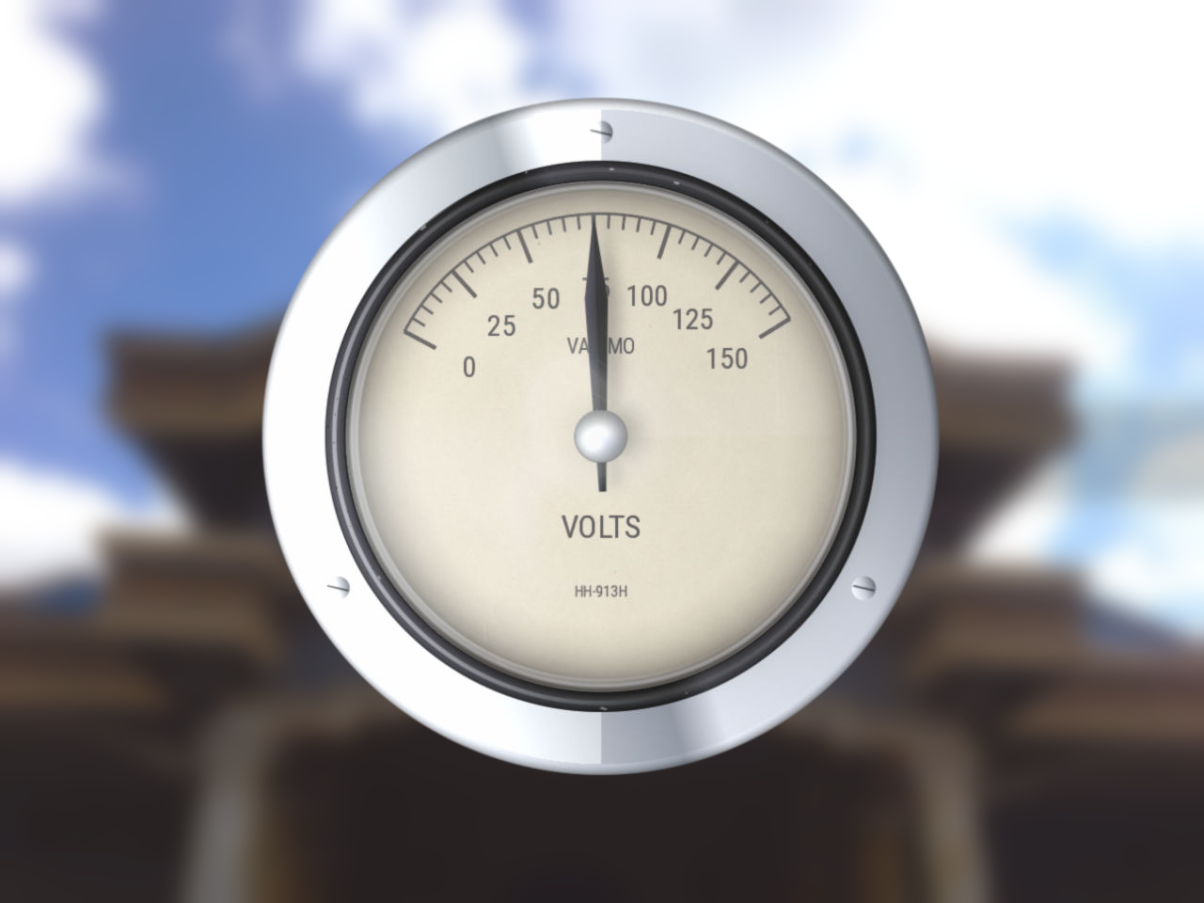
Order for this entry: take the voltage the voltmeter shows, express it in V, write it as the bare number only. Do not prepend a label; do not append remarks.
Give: 75
